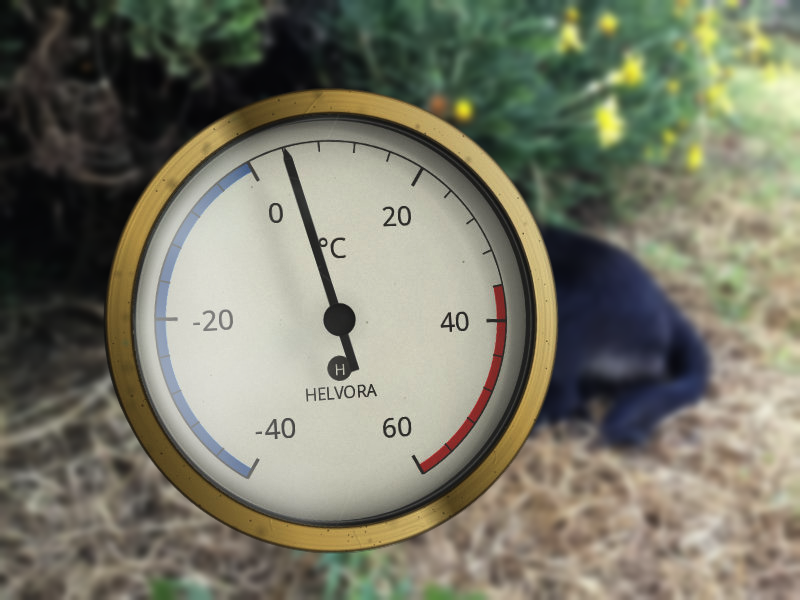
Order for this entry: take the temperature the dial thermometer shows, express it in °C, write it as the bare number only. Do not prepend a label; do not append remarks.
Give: 4
